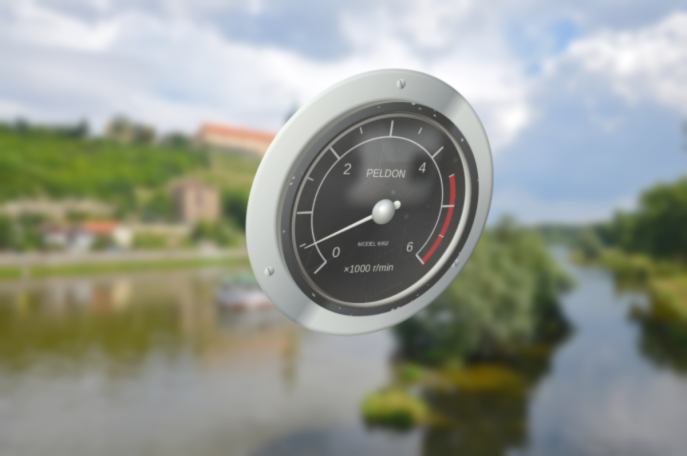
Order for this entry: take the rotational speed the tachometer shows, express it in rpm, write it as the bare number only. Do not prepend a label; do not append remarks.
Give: 500
